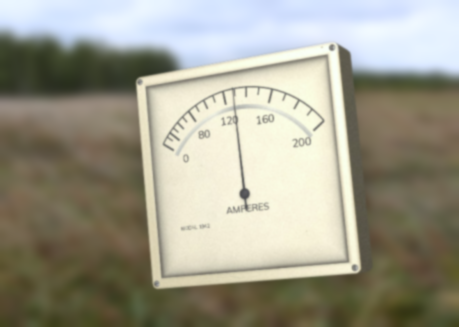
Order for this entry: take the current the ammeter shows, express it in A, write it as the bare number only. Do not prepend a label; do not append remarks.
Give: 130
